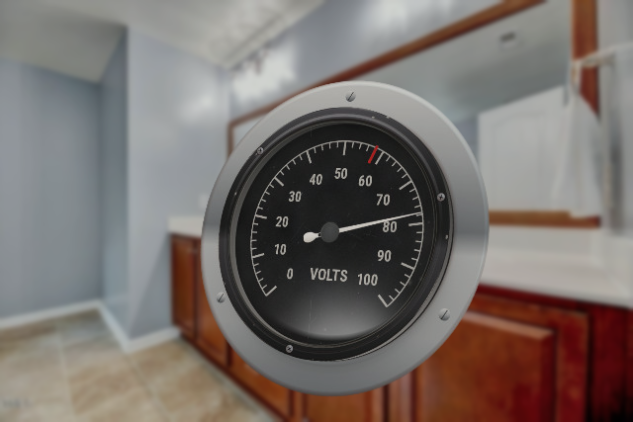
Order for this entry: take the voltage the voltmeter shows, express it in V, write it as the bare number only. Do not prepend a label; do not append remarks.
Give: 78
